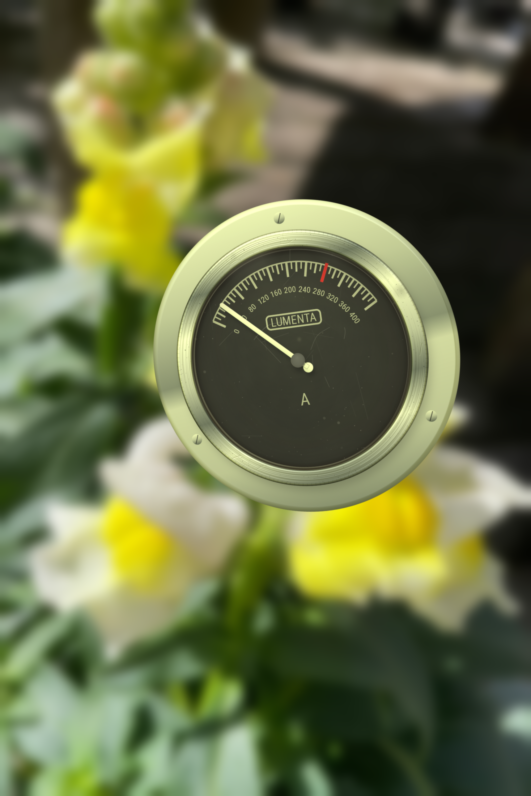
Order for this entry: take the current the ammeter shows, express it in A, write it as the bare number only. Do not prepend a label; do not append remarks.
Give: 40
